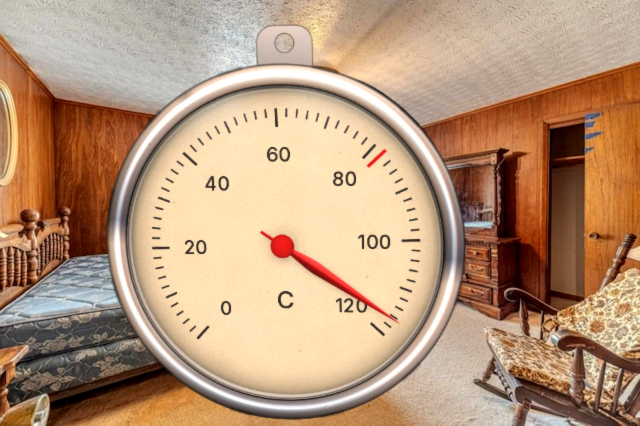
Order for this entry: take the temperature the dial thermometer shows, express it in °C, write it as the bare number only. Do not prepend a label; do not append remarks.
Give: 116
